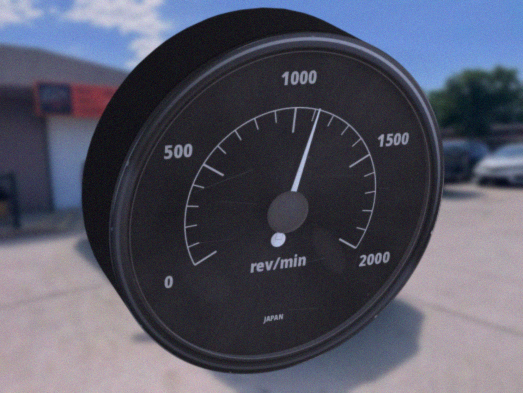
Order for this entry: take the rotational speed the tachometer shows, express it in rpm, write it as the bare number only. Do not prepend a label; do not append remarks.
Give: 1100
